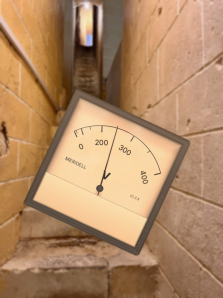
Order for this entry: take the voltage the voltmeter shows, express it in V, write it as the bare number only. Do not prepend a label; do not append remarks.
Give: 250
